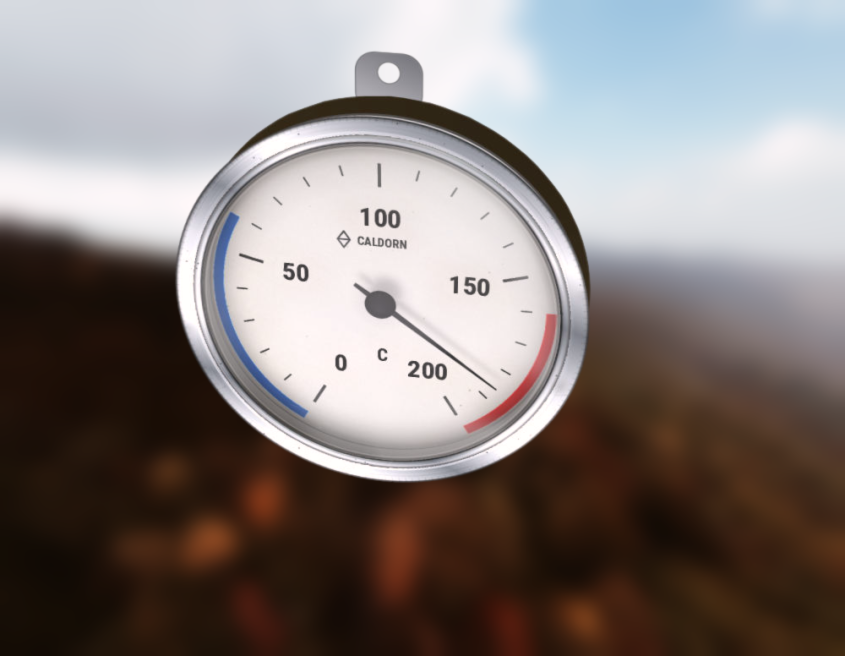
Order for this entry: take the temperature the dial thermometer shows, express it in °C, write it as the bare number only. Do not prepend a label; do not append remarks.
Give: 185
